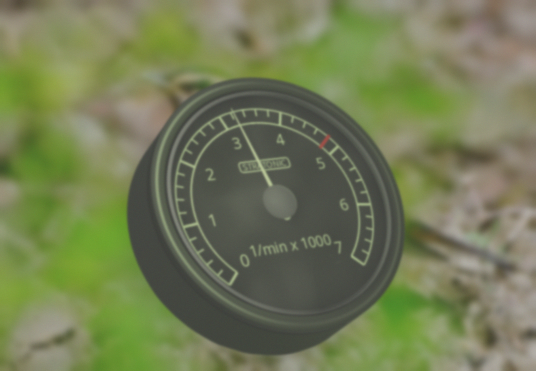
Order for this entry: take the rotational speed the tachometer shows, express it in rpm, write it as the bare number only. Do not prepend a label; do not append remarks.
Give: 3200
